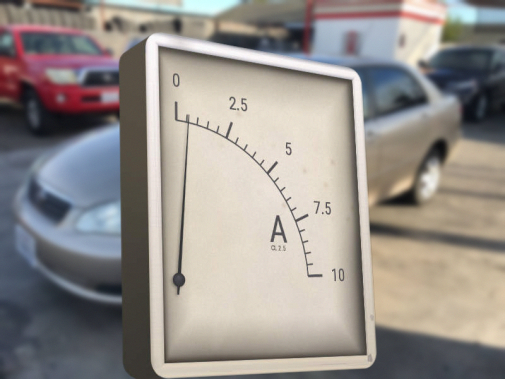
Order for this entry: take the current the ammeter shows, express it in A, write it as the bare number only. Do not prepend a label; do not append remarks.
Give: 0.5
